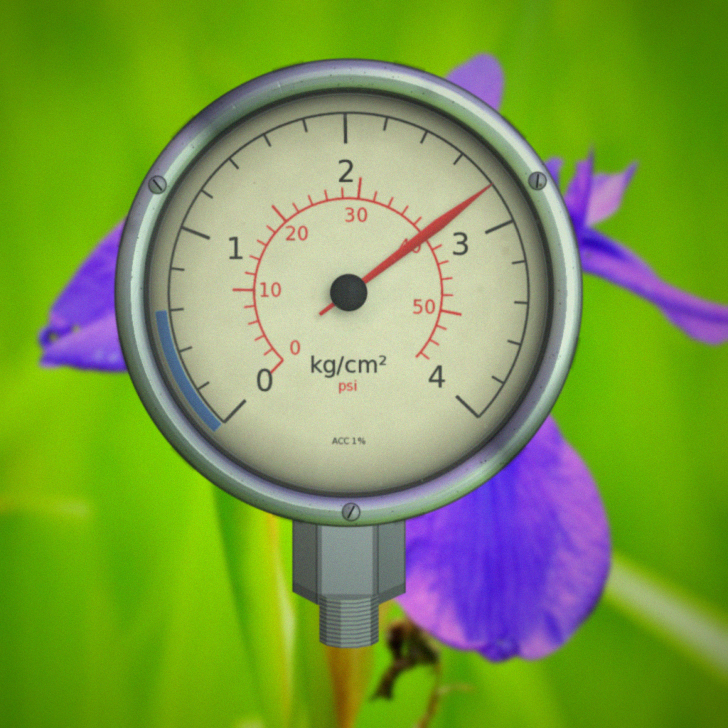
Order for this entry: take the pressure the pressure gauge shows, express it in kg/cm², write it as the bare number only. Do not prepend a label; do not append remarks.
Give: 2.8
